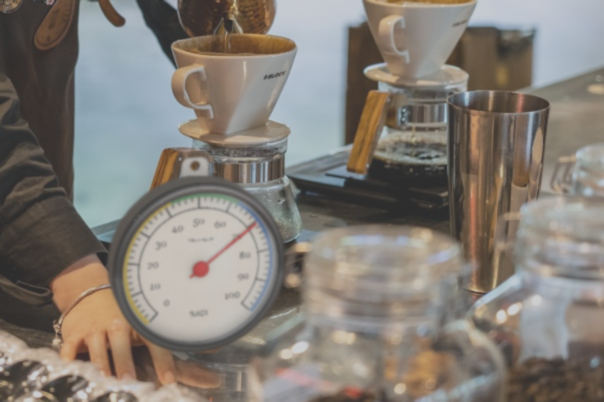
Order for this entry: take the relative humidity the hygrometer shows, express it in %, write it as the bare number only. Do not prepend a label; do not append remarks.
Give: 70
